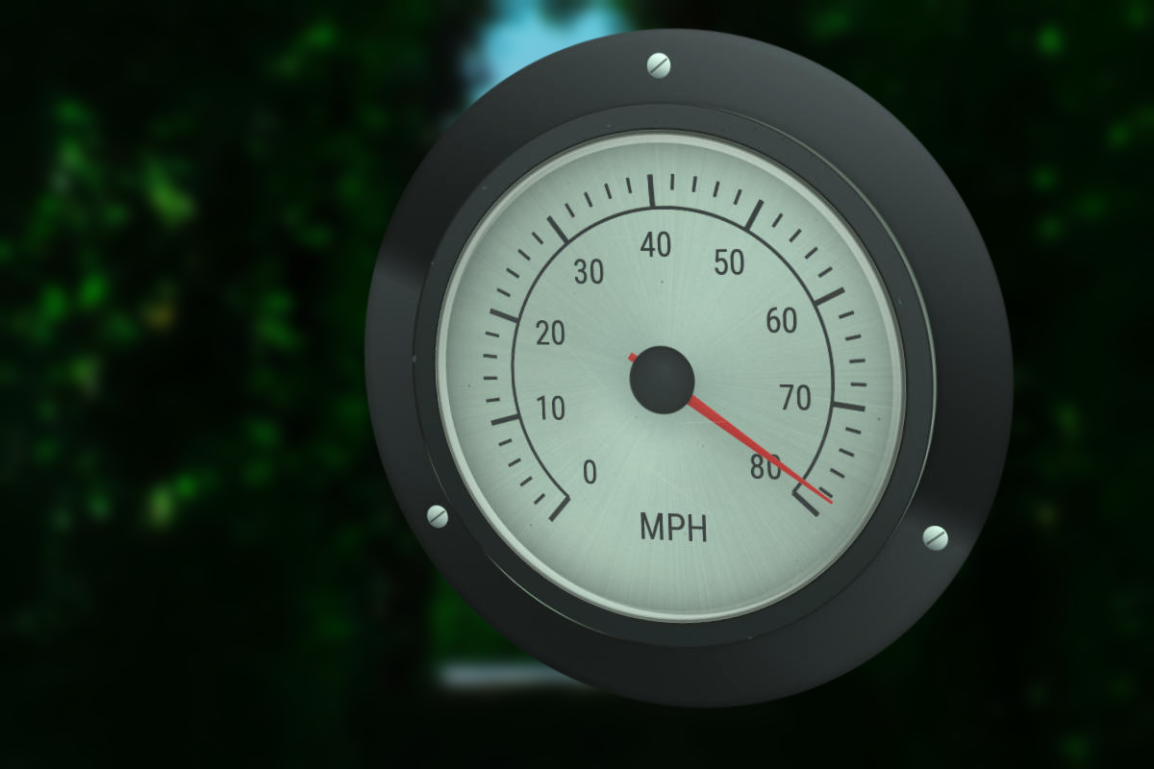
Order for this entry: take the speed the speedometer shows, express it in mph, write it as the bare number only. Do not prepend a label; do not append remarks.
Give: 78
